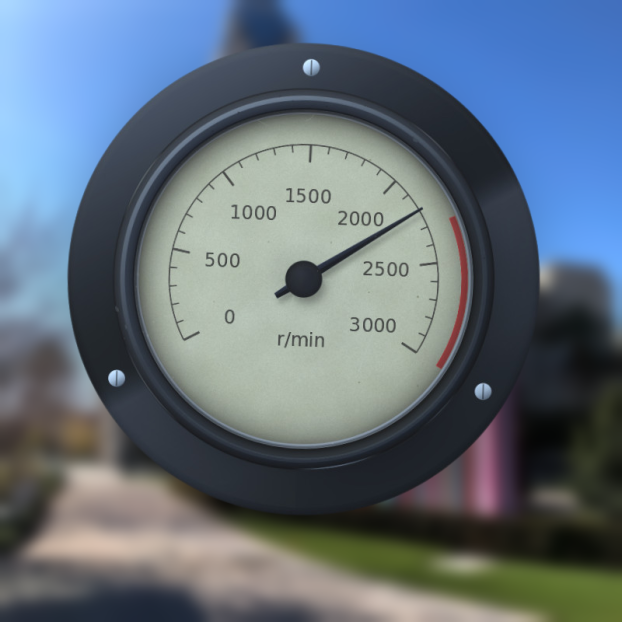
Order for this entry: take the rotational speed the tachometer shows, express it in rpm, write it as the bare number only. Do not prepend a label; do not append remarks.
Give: 2200
